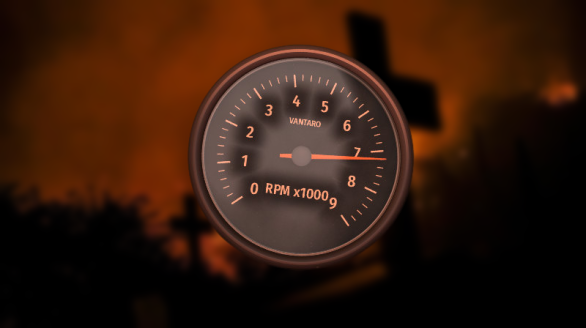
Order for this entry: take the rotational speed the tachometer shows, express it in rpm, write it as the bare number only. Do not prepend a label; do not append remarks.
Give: 7200
